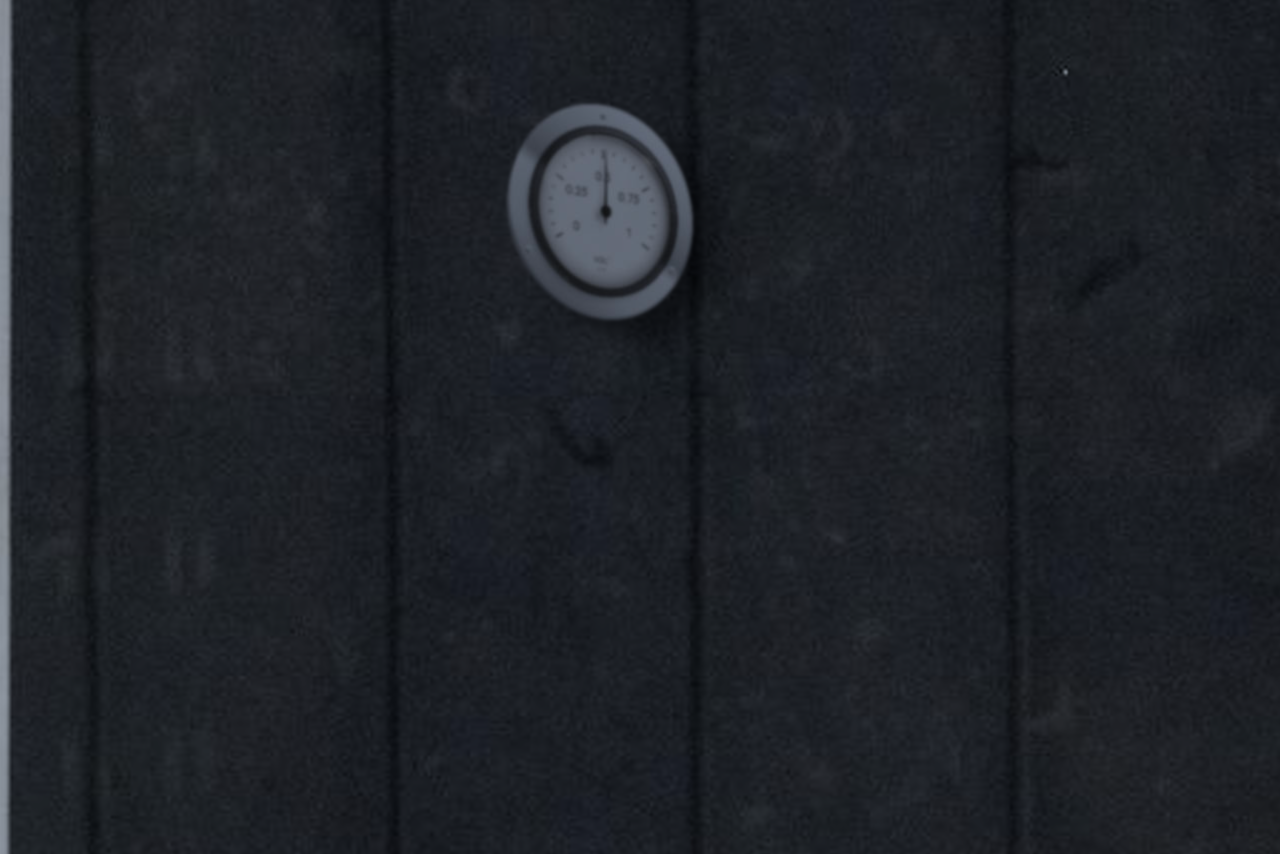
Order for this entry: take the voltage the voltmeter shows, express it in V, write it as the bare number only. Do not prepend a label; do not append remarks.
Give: 0.5
